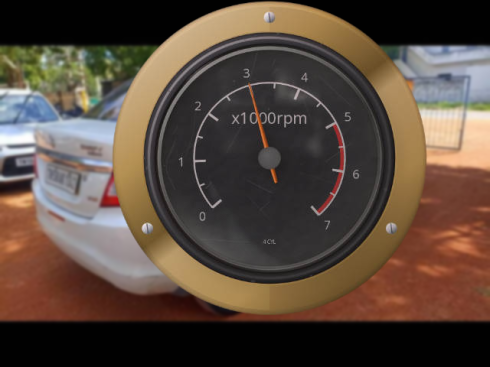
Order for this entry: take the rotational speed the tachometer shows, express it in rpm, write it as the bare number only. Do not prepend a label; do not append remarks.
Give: 3000
